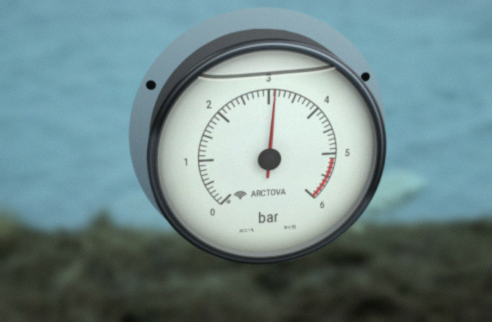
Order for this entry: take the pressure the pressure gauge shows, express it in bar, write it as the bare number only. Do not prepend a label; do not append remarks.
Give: 3.1
